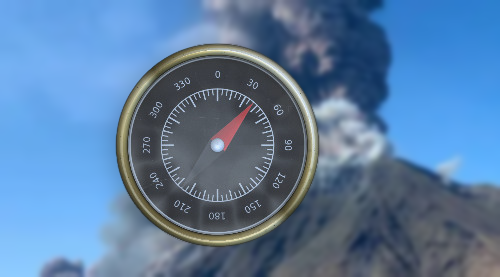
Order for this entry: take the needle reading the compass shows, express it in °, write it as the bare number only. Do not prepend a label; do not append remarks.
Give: 40
